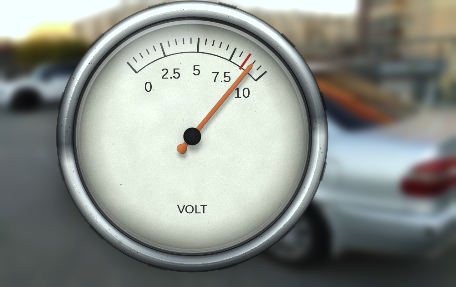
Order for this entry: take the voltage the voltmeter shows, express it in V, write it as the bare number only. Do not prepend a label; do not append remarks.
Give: 9
